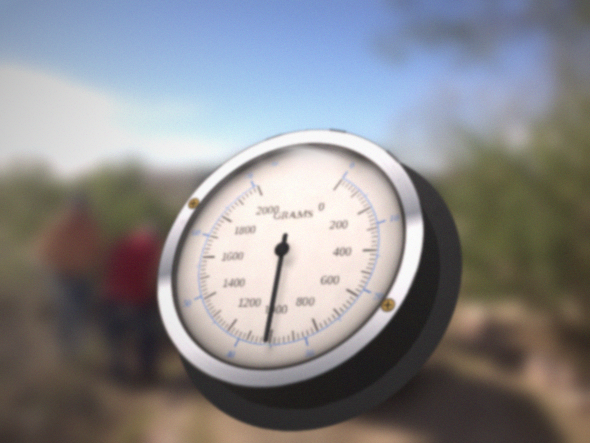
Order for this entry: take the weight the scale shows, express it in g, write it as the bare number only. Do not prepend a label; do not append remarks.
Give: 1000
